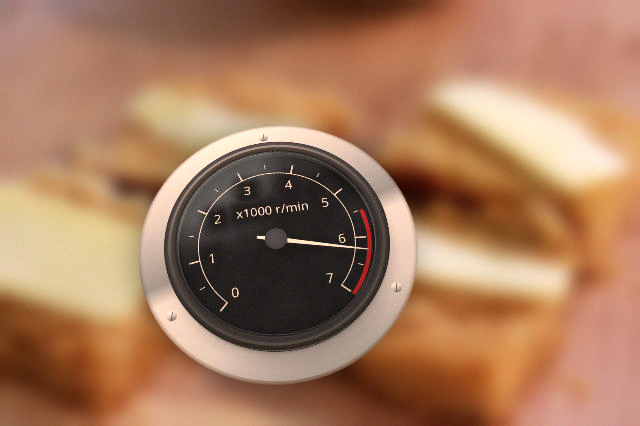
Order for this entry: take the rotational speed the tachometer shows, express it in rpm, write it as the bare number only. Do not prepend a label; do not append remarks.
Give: 6250
